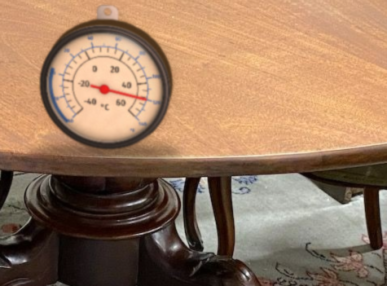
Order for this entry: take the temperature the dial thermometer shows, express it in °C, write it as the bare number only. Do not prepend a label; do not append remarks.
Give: 48
